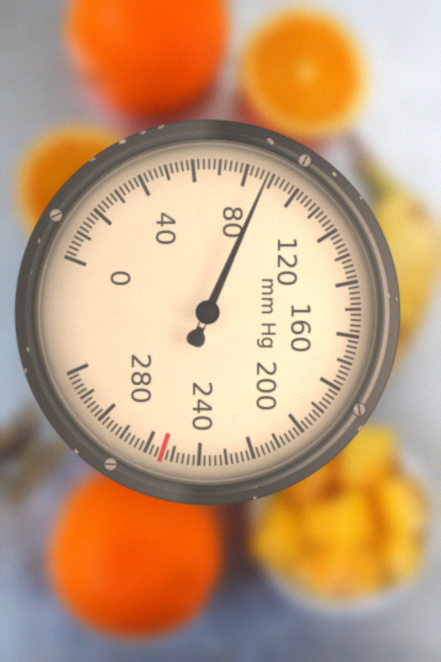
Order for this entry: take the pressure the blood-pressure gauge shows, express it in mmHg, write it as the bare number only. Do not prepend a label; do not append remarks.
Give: 88
